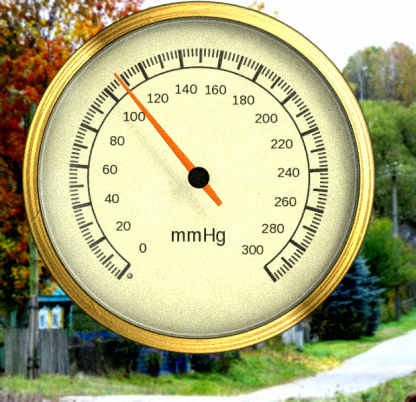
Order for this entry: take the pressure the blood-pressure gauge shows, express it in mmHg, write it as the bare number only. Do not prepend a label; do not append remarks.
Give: 108
